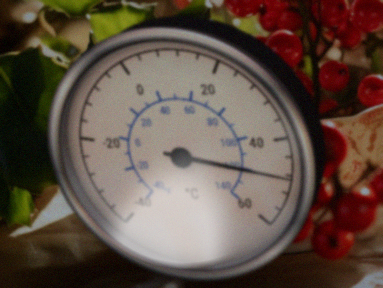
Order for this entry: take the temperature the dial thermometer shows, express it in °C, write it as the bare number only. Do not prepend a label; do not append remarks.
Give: 48
